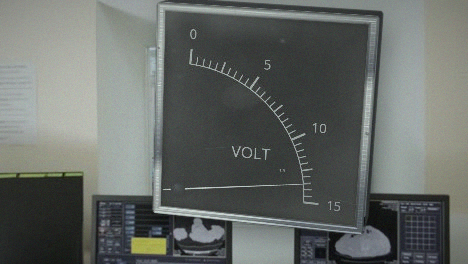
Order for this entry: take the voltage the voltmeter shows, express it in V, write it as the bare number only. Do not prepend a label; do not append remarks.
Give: 13.5
